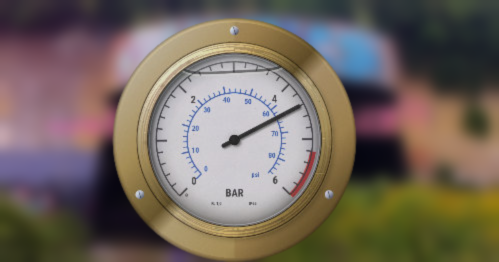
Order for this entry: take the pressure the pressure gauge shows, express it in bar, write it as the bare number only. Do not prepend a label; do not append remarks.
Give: 4.4
